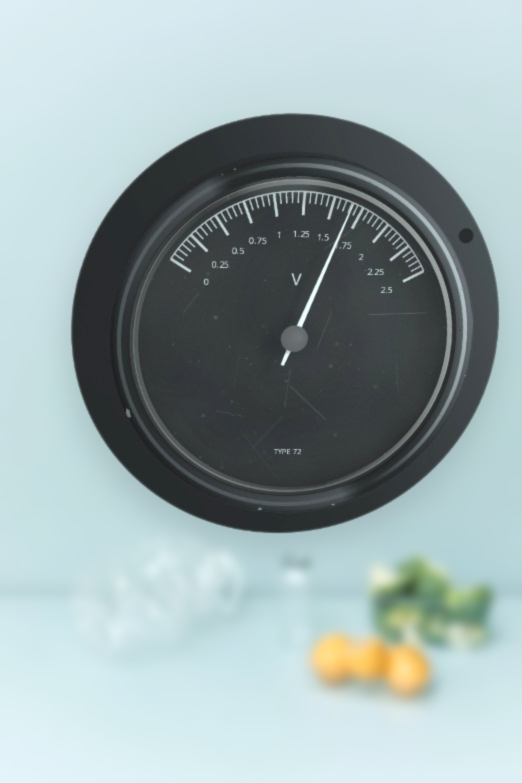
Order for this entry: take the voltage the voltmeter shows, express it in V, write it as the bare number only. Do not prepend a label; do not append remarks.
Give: 1.65
